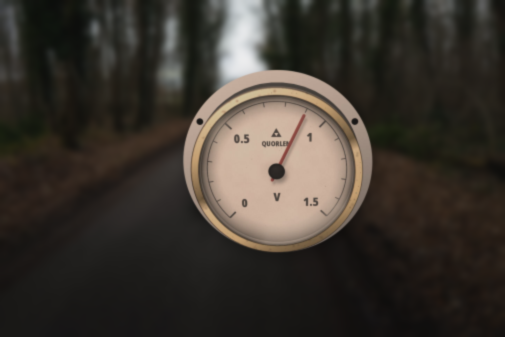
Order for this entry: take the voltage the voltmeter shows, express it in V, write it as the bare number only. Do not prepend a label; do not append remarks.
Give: 0.9
